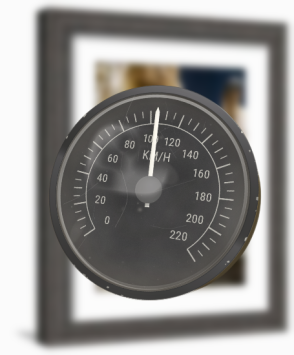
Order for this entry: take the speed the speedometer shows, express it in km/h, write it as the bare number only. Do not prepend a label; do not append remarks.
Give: 105
